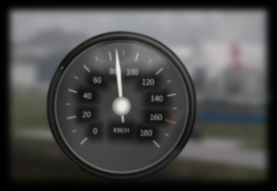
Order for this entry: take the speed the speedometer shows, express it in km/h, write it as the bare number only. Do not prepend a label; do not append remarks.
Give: 85
